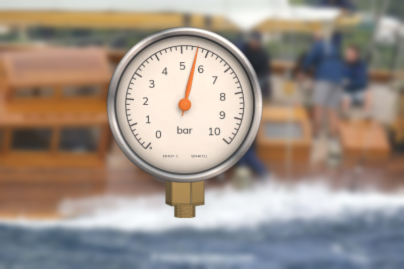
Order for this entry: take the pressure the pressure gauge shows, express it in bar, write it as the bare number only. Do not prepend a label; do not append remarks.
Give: 5.6
